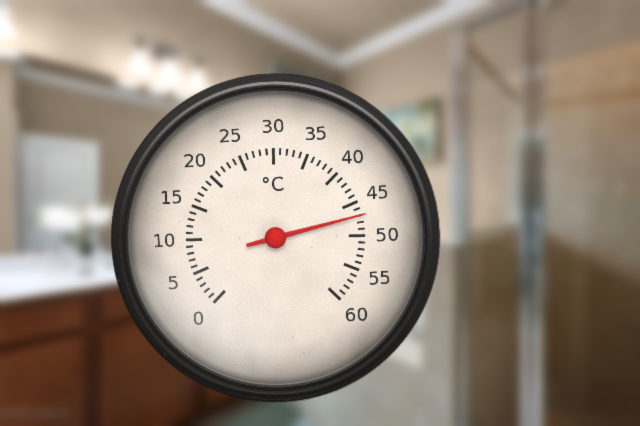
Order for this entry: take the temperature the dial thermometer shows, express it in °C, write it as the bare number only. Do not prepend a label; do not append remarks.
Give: 47
